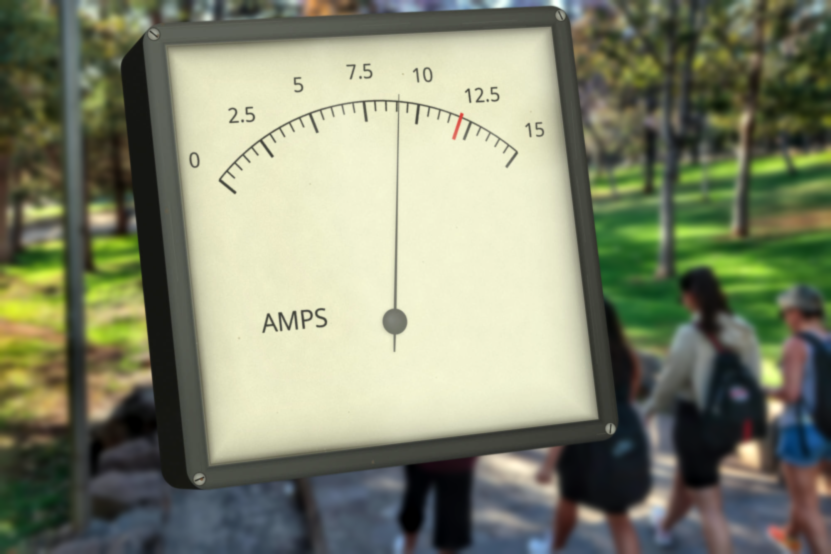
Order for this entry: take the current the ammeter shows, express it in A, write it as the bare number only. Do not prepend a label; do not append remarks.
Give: 9
